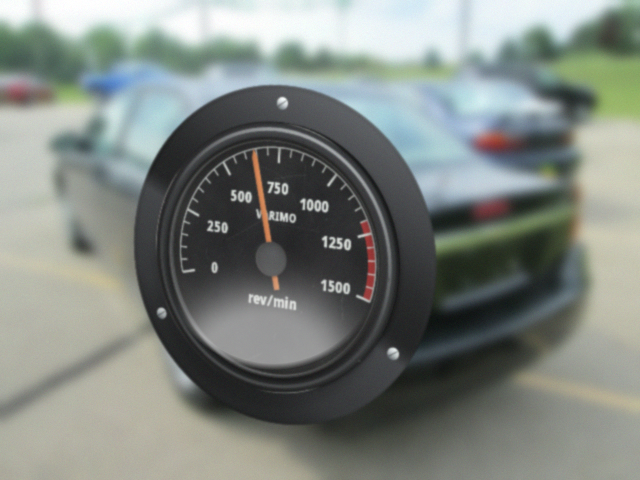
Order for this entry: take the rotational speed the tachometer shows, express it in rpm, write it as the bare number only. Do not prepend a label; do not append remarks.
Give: 650
